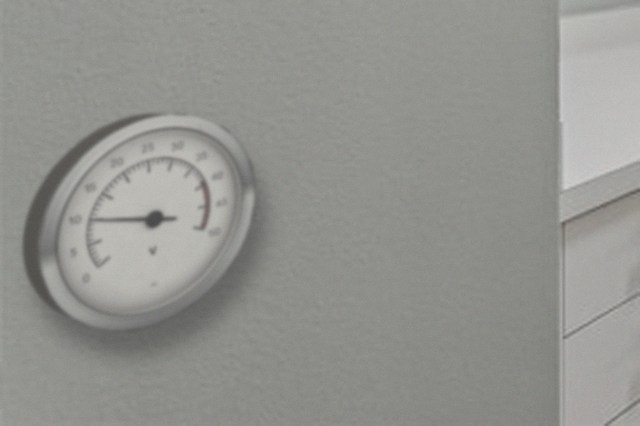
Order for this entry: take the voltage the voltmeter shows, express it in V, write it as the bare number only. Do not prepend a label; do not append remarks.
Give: 10
